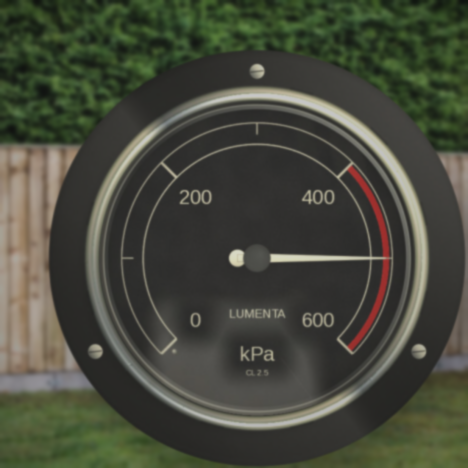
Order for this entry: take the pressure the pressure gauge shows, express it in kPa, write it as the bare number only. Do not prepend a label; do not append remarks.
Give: 500
